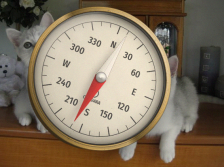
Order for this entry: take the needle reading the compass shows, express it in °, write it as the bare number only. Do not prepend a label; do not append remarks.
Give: 190
